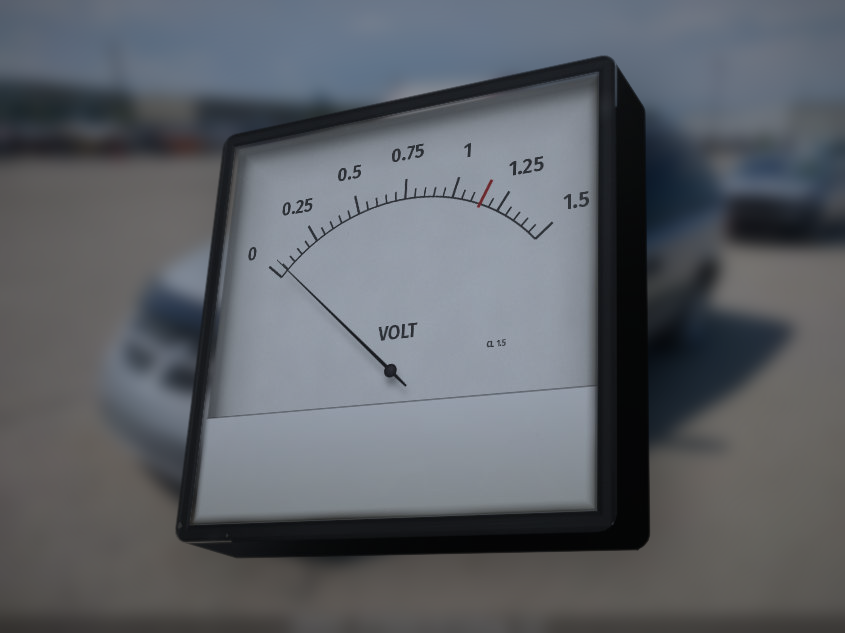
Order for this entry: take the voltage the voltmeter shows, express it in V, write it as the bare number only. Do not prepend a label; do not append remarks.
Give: 0.05
